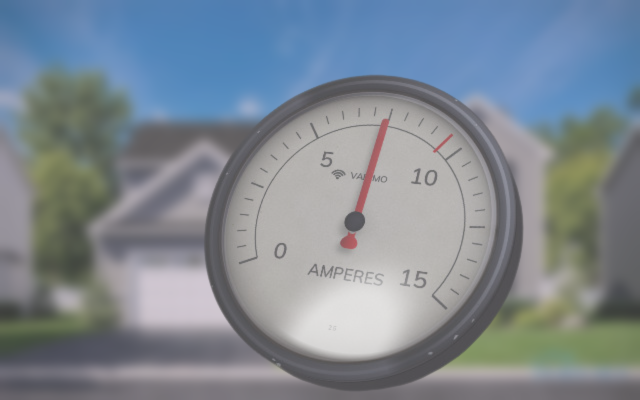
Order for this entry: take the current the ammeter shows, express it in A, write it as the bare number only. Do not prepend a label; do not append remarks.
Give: 7.5
